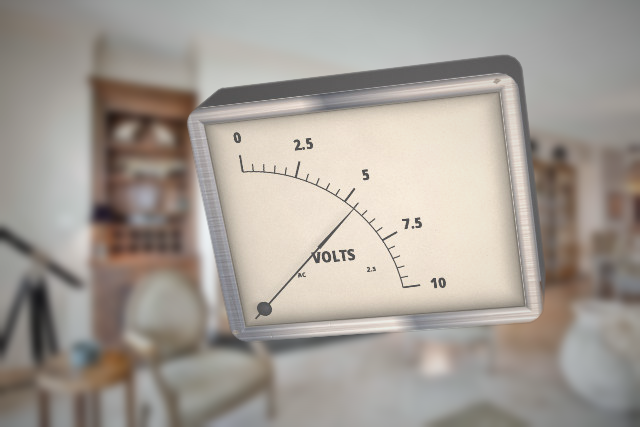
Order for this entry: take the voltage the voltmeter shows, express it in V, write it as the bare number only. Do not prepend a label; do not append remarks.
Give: 5.5
